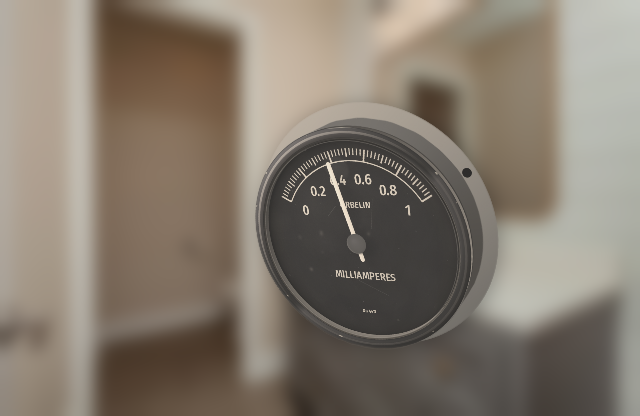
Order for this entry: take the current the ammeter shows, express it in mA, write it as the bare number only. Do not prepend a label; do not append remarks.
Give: 0.4
